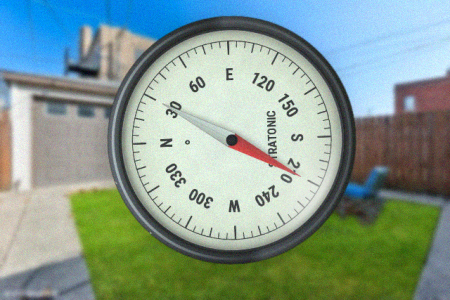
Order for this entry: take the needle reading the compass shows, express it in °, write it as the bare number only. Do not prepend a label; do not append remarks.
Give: 210
